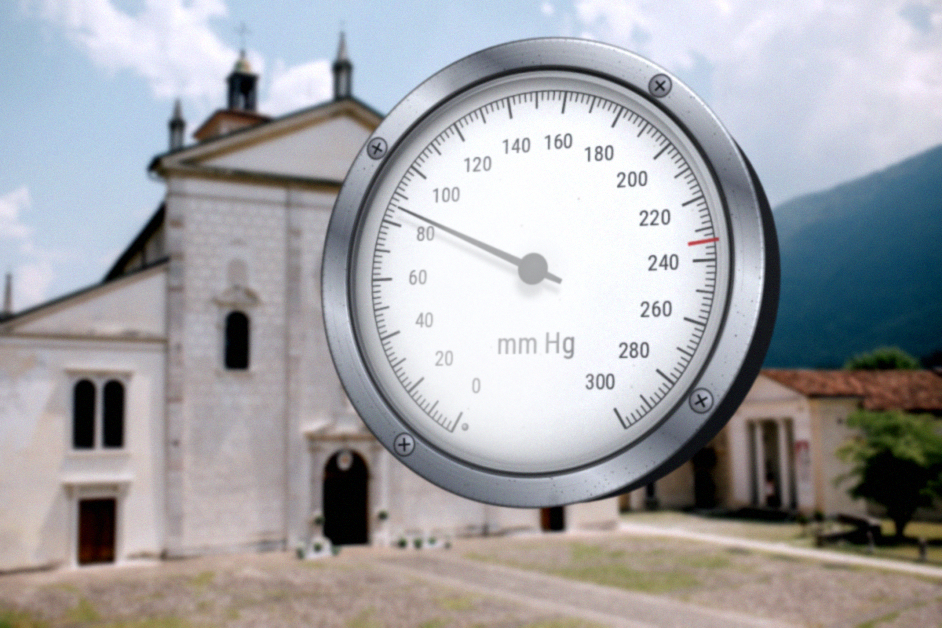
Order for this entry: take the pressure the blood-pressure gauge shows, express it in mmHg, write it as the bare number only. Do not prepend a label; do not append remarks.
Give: 86
